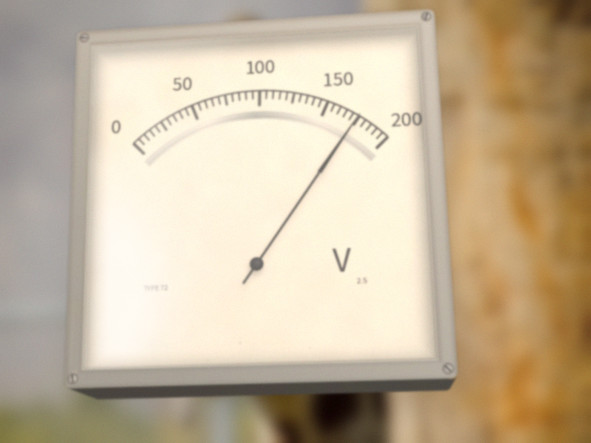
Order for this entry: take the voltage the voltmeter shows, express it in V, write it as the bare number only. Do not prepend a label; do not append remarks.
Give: 175
